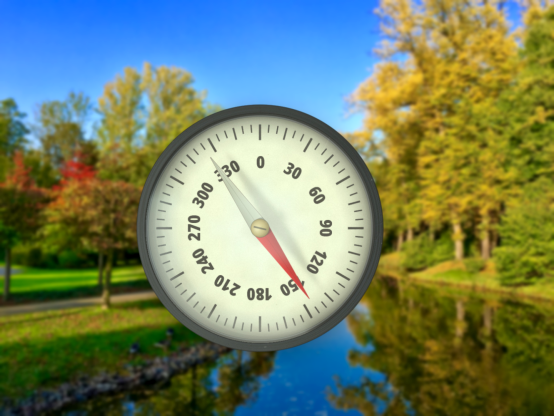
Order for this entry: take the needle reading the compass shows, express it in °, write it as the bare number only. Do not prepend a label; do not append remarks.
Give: 145
